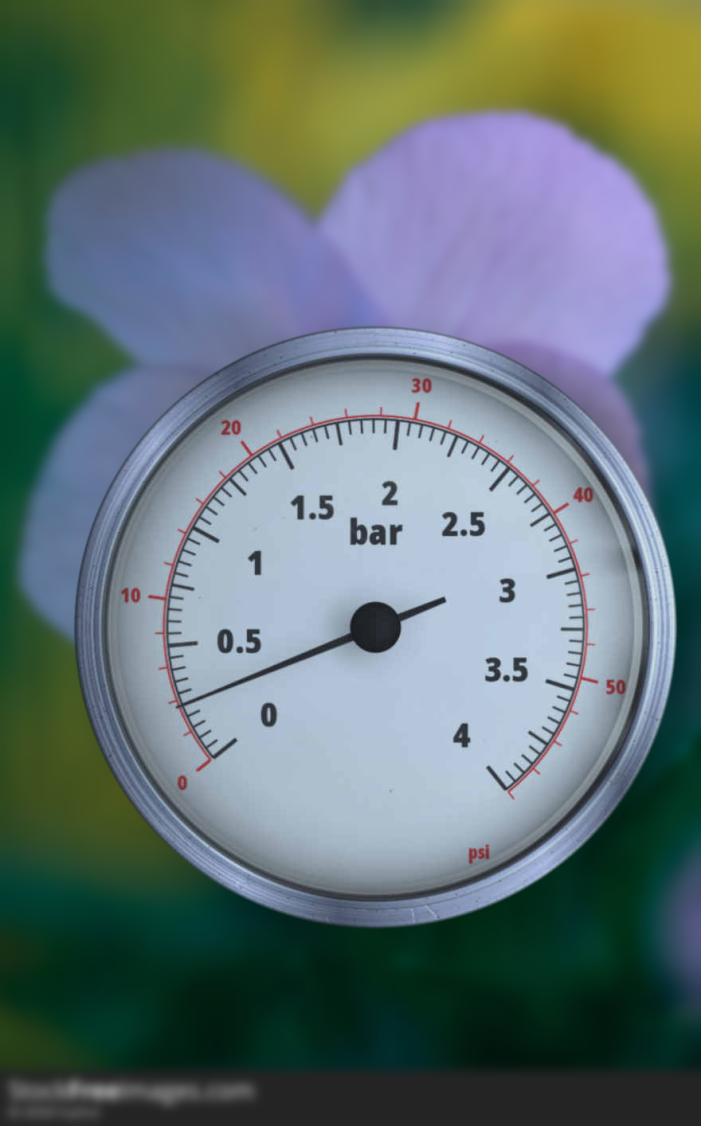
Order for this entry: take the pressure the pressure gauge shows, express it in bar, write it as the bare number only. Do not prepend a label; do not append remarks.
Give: 0.25
